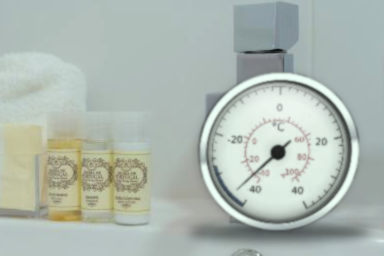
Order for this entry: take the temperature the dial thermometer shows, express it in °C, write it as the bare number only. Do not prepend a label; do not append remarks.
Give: -36
